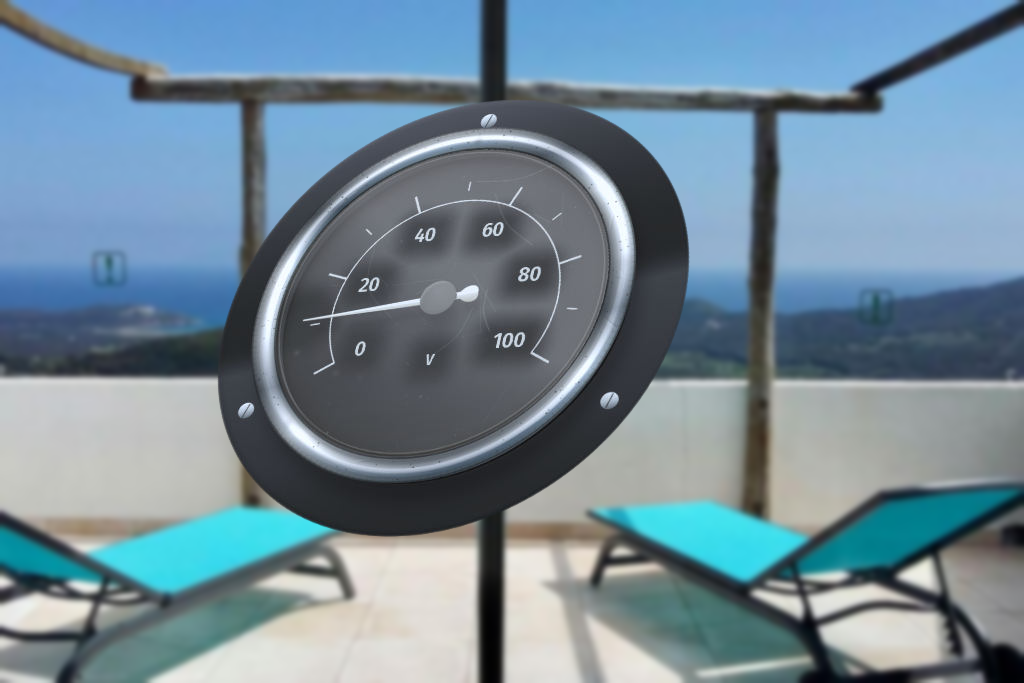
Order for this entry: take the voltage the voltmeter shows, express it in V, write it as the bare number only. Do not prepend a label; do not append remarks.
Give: 10
